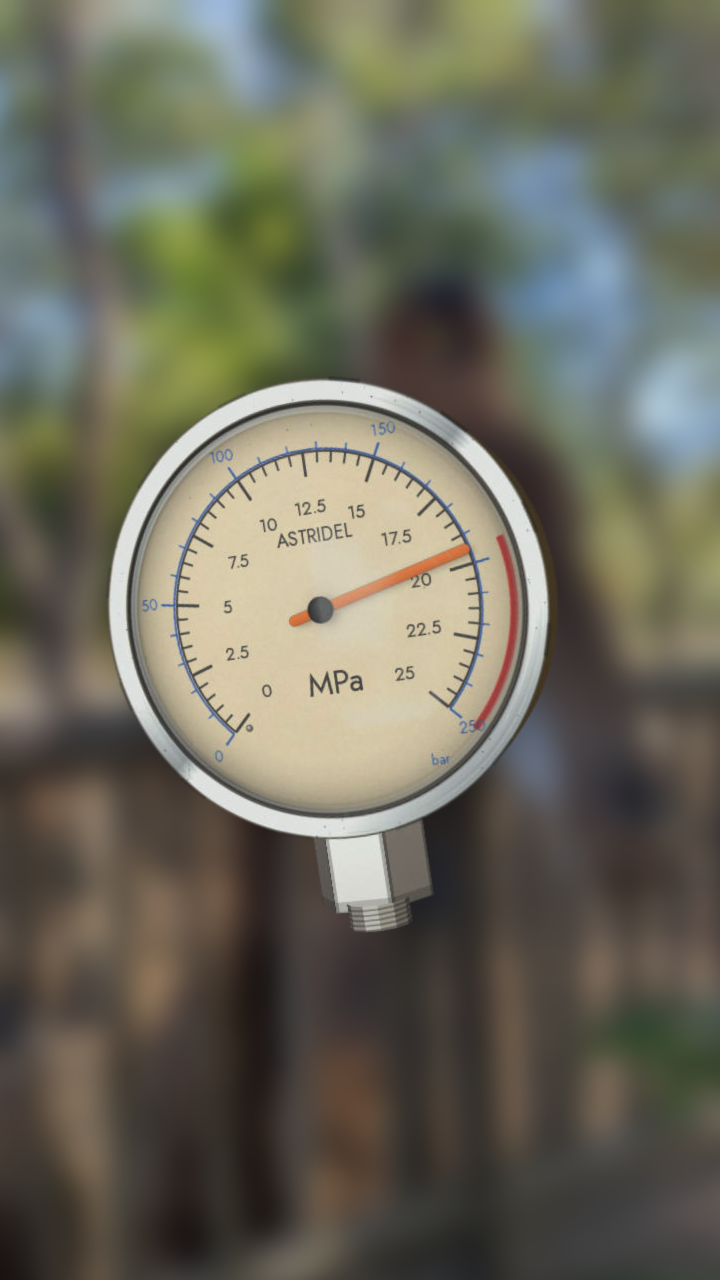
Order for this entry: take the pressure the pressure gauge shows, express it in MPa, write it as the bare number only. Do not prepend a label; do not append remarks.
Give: 19.5
